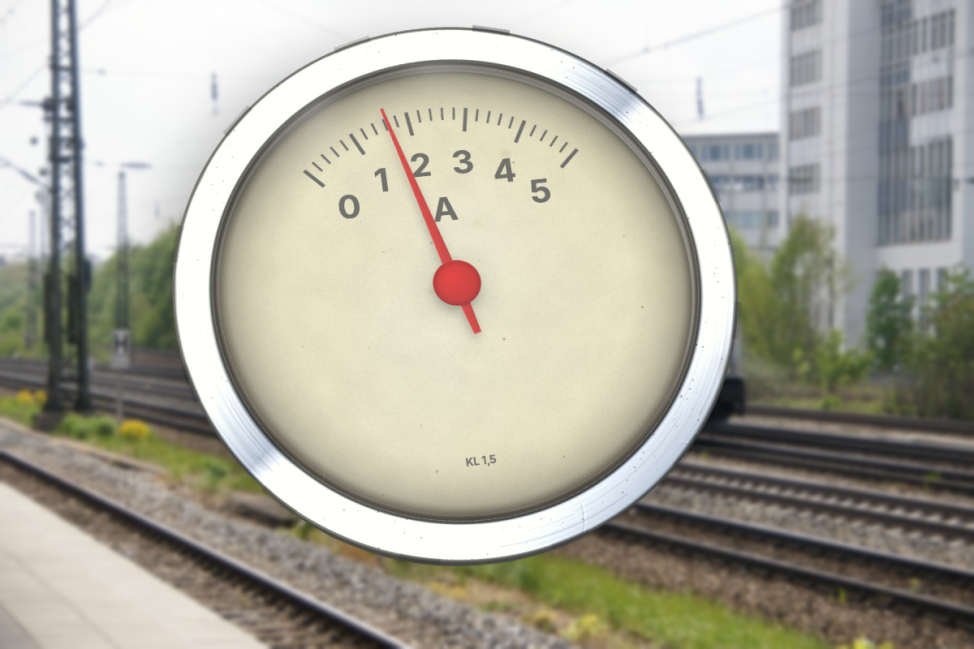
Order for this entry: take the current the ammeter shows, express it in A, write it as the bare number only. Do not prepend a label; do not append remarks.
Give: 1.6
